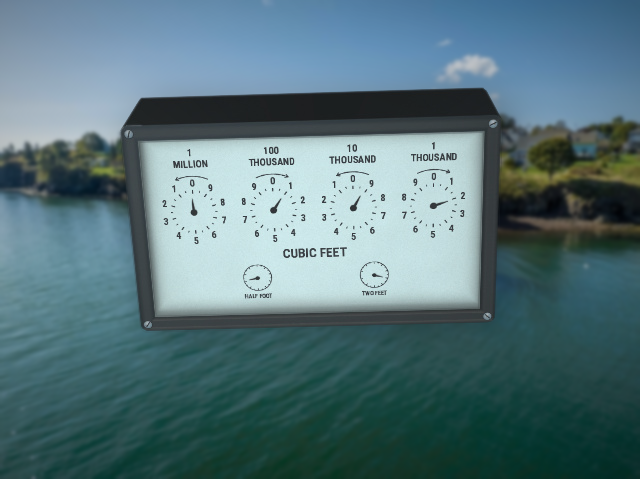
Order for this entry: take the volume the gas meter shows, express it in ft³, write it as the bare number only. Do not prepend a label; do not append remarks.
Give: 9200
